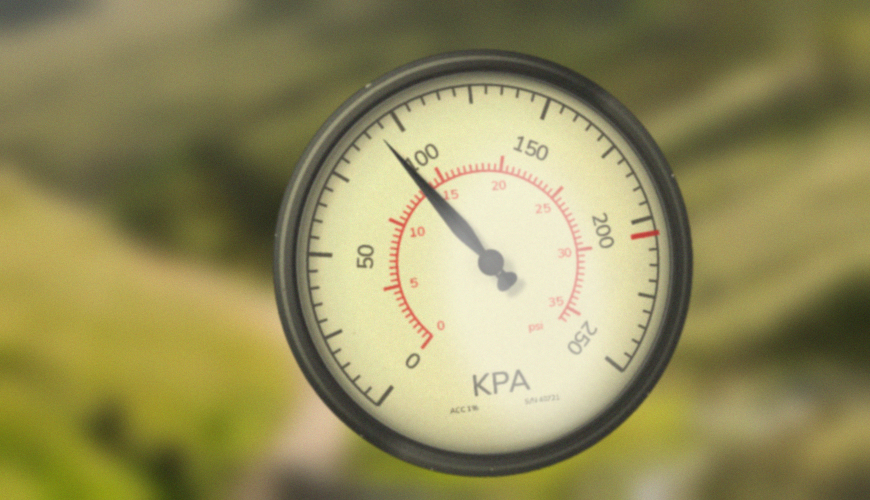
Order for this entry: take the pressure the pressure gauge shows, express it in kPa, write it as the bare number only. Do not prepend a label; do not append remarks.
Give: 92.5
